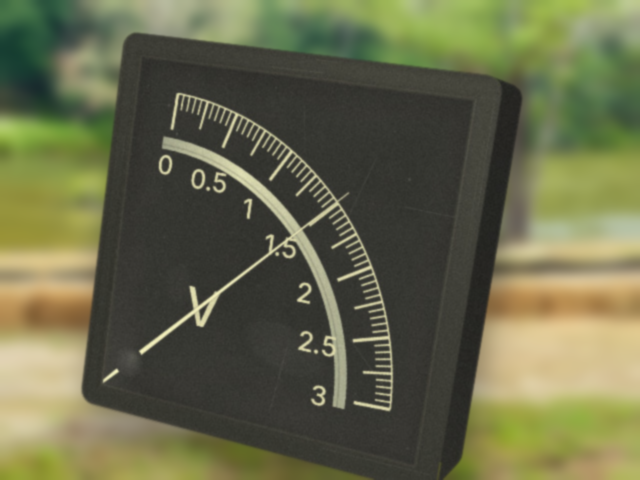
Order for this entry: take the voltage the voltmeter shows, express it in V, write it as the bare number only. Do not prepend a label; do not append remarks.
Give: 1.5
